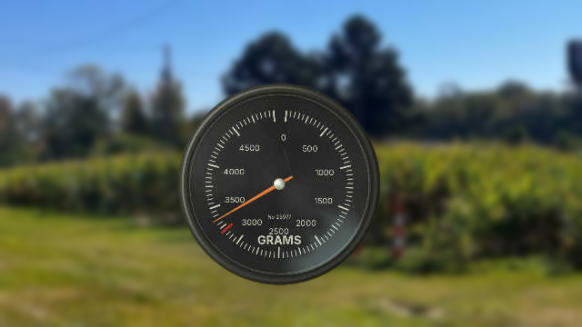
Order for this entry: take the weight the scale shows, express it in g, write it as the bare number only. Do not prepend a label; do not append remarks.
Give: 3350
